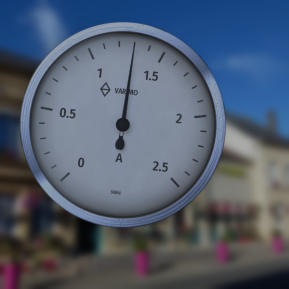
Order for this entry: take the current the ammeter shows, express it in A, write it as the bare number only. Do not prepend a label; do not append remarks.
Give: 1.3
